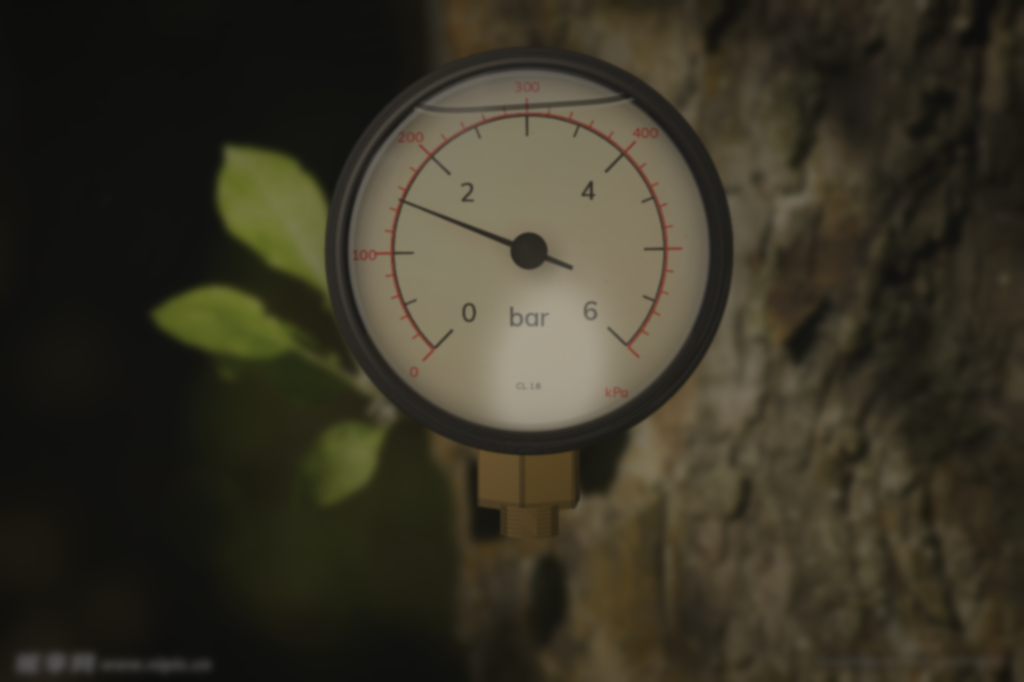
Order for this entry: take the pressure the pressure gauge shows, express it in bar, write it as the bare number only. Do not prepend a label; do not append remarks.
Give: 1.5
